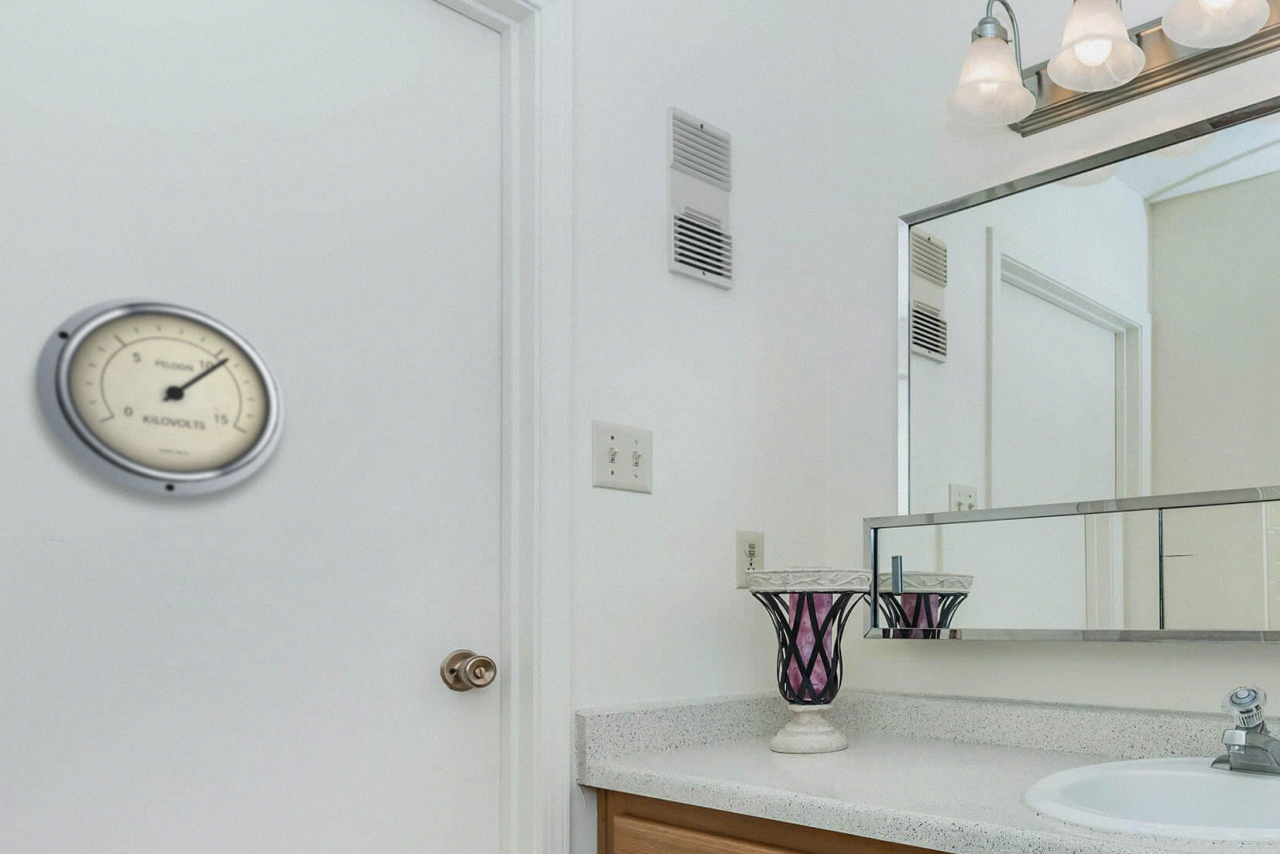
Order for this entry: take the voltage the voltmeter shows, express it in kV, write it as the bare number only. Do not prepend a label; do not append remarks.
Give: 10.5
